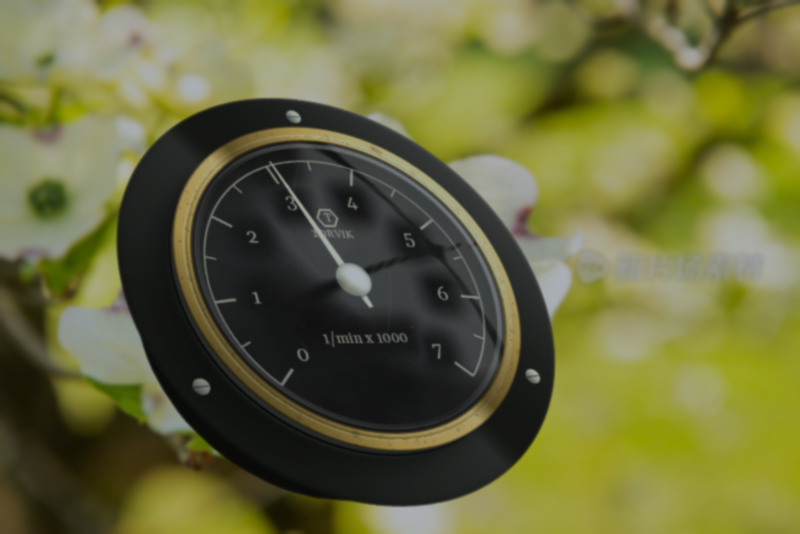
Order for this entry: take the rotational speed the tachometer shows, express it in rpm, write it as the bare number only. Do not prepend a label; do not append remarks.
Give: 3000
